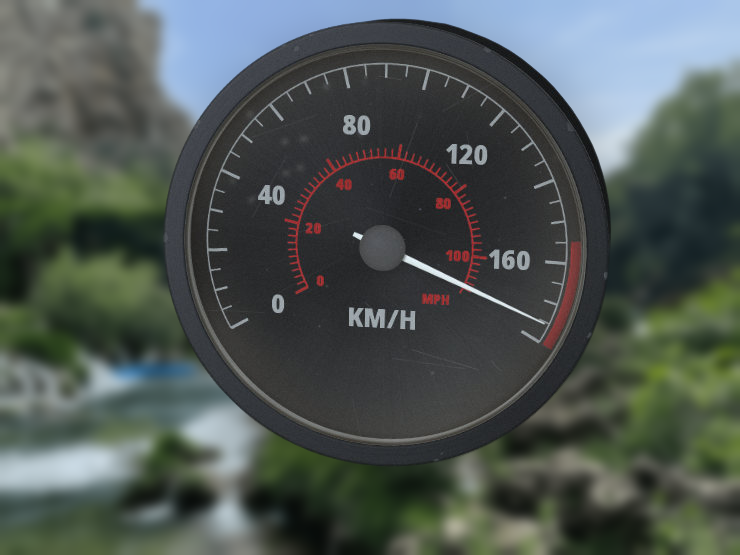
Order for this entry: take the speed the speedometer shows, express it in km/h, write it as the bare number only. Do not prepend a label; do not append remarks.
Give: 175
